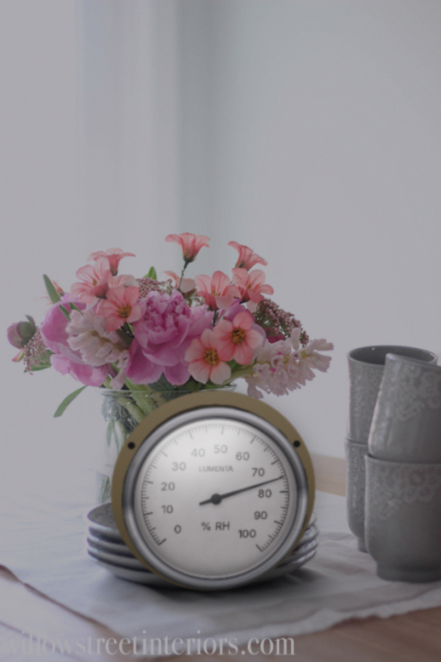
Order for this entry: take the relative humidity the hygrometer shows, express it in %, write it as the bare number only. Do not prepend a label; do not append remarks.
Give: 75
